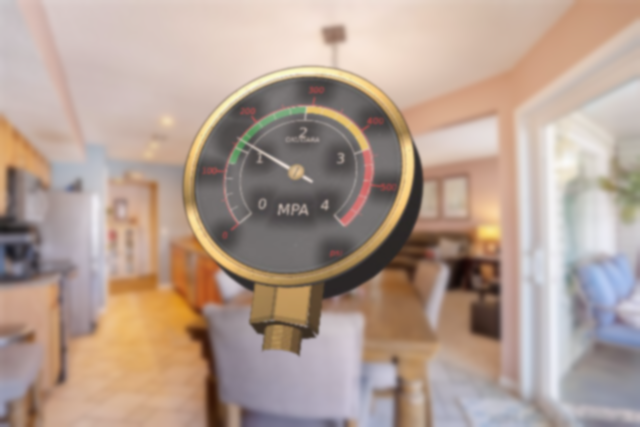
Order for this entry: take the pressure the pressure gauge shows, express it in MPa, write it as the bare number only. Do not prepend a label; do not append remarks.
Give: 1.1
